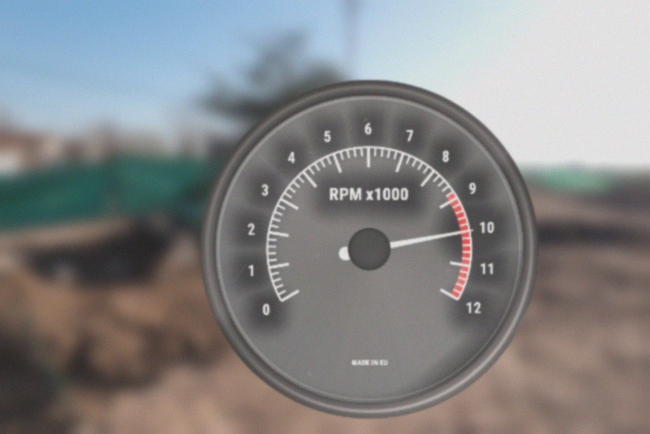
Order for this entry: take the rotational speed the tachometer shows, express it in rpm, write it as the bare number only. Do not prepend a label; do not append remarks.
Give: 10000
